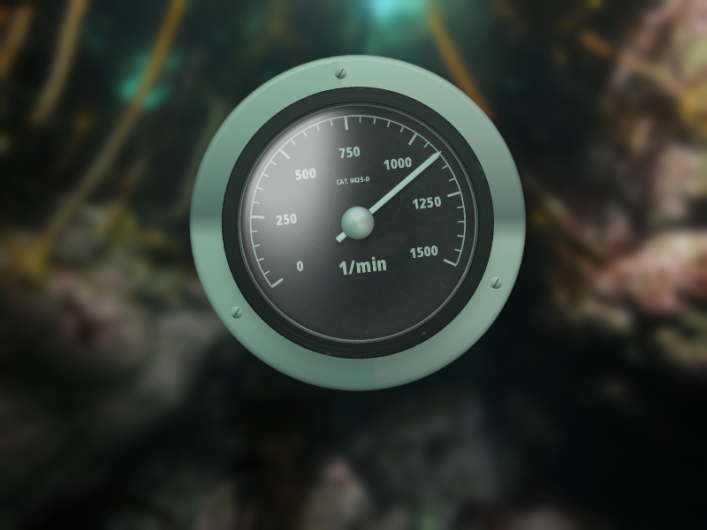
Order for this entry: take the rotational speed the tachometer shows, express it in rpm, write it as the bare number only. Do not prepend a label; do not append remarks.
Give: 1100
